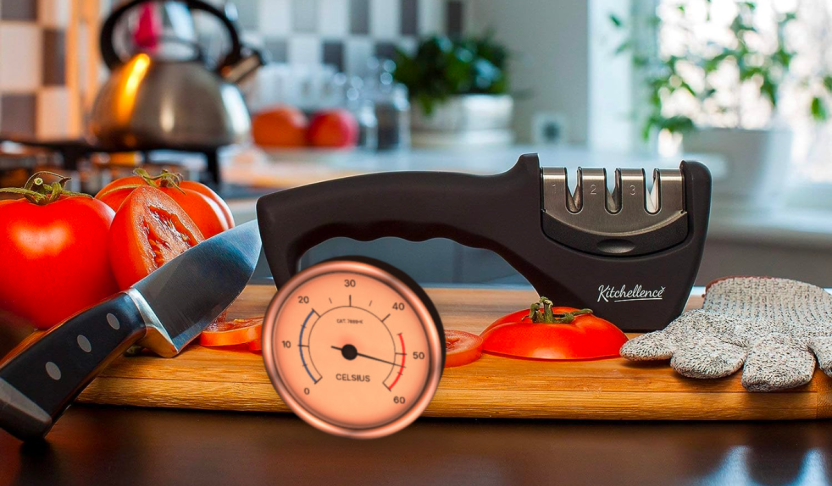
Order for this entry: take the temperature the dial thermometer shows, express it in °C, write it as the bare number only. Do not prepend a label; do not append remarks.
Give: 52.5
